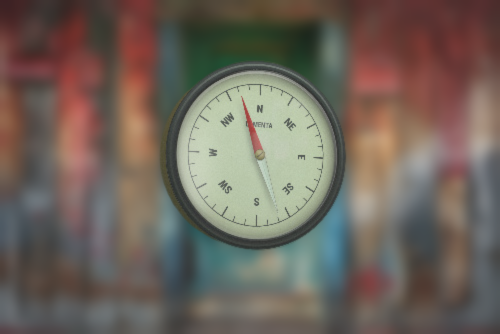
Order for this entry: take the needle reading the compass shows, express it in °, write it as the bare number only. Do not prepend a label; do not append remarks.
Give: 340
